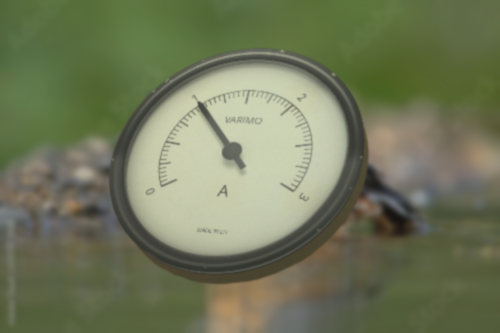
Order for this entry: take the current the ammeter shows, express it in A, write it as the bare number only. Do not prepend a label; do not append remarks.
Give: 1
